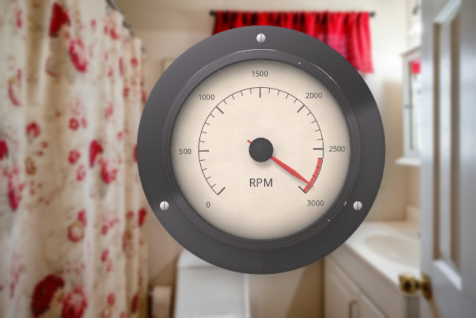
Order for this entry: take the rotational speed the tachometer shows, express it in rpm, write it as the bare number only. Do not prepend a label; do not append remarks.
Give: 2900
